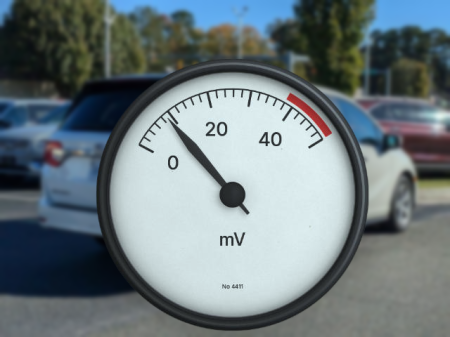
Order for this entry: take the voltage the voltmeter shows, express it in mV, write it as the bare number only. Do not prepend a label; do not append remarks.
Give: 9
